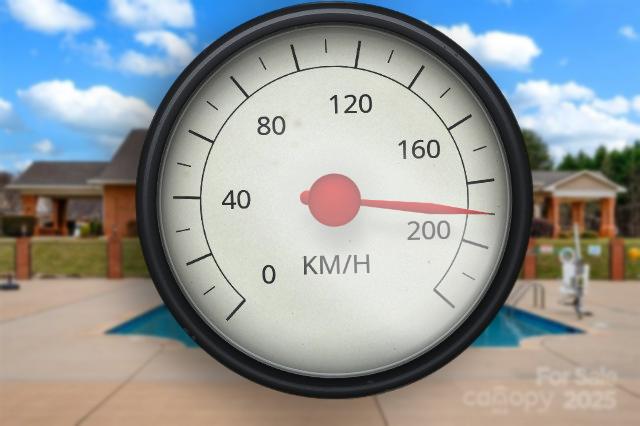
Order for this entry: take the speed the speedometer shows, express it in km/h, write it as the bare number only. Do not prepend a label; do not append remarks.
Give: 190
